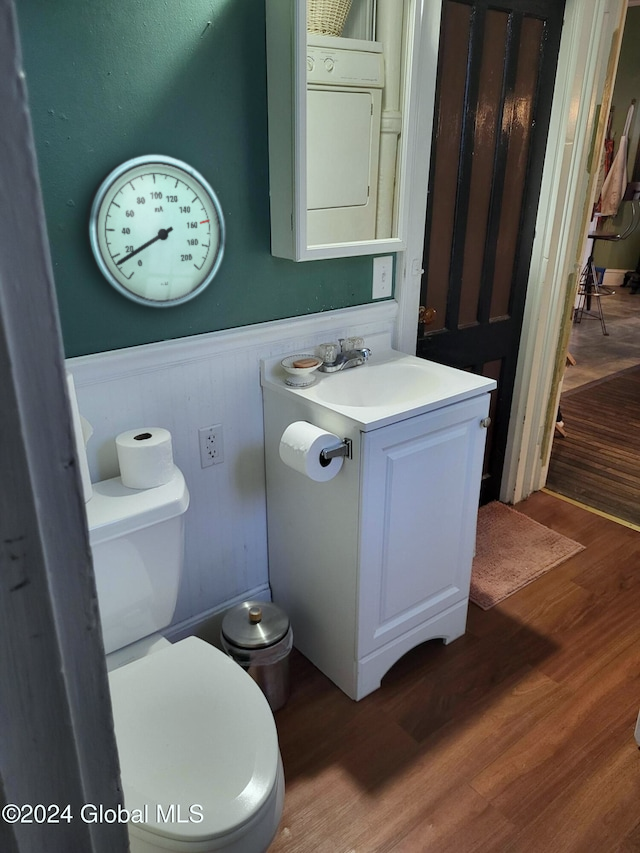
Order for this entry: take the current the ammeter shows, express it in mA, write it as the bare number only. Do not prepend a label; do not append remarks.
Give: 15
